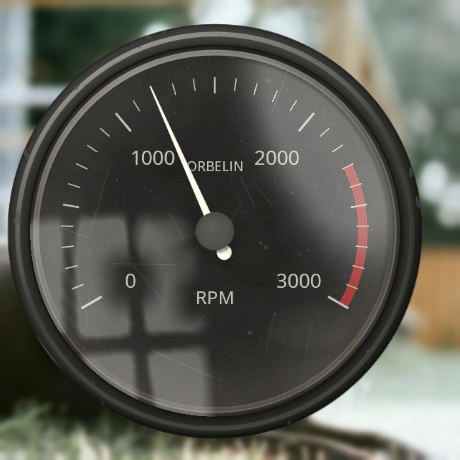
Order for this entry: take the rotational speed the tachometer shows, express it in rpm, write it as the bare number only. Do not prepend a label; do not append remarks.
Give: 1200
